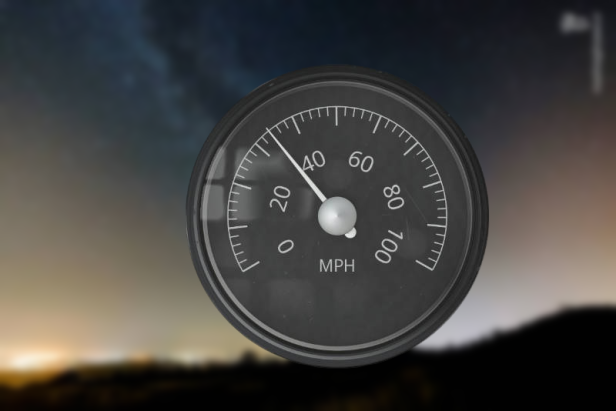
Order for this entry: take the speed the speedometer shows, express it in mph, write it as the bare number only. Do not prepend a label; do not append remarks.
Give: 34
